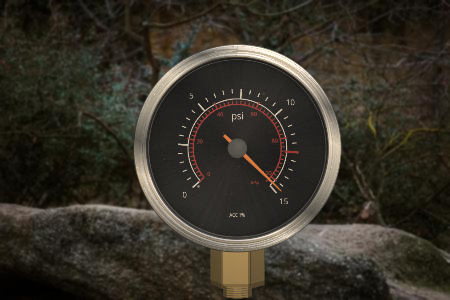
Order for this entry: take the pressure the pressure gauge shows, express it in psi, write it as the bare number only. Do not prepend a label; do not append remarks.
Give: 14.75
